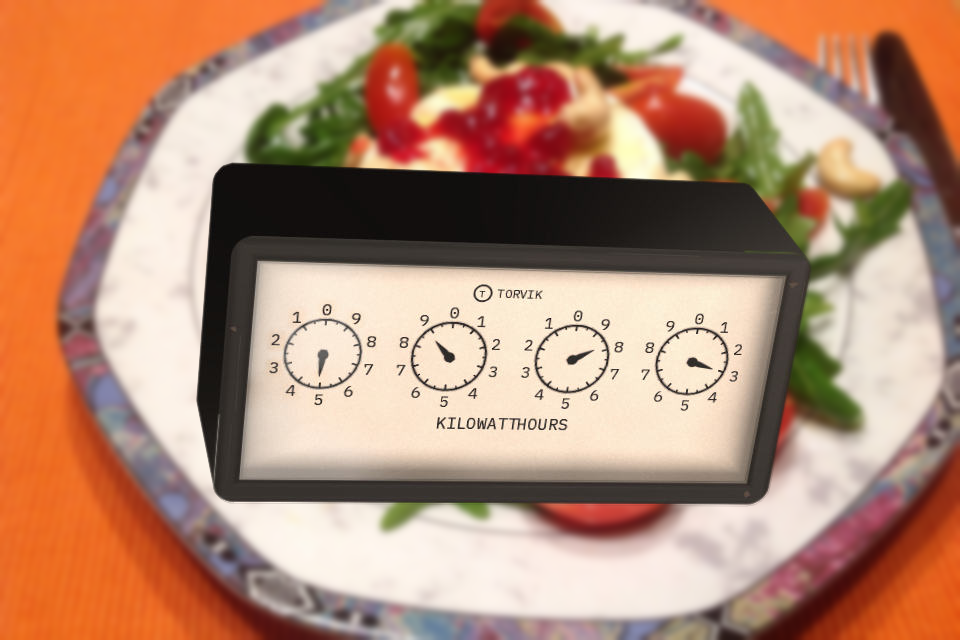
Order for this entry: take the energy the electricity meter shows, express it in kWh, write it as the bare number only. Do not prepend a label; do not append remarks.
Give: 4883
